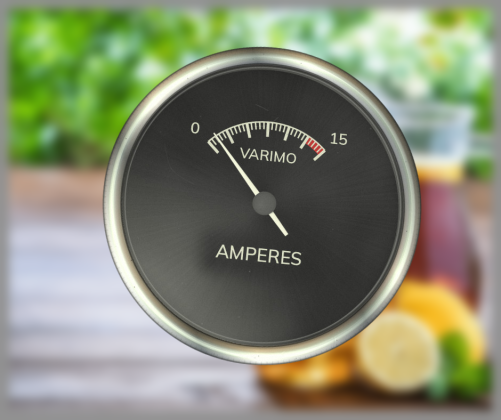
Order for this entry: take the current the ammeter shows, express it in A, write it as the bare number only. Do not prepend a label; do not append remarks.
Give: 1
